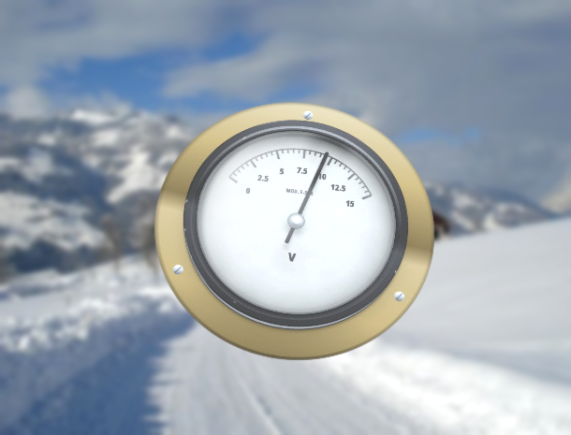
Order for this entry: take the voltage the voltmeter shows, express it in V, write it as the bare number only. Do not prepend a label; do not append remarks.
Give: 9.5
